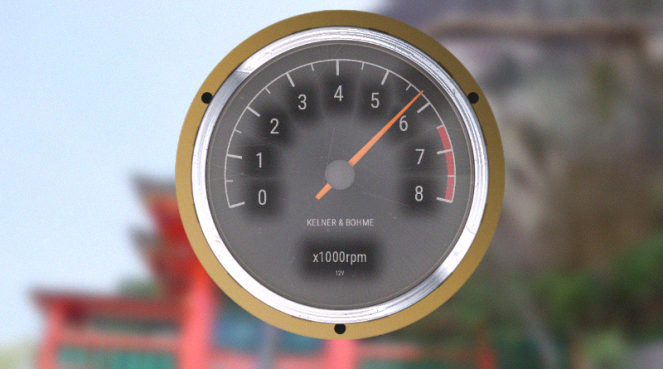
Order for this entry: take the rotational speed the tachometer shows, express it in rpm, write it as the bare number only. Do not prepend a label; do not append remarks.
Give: 5750
